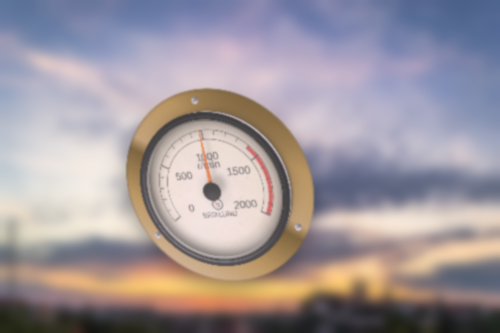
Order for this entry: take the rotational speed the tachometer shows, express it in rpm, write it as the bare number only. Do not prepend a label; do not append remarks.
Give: 1000
